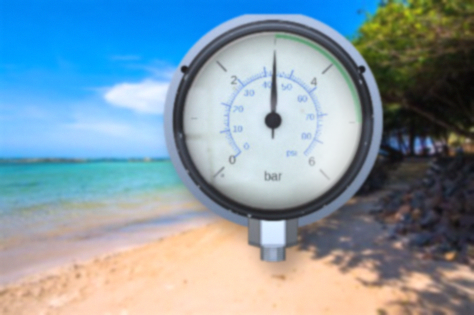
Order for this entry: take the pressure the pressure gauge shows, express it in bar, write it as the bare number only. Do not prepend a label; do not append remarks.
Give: 3
